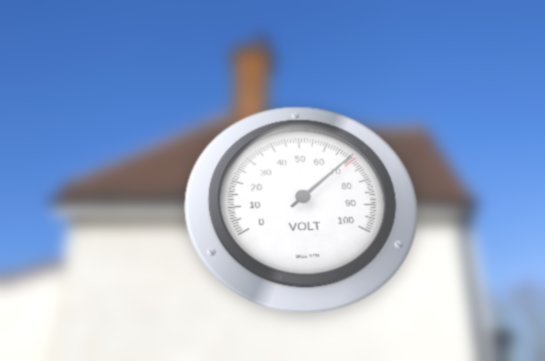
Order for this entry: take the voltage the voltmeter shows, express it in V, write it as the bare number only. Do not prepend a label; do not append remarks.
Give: 70
